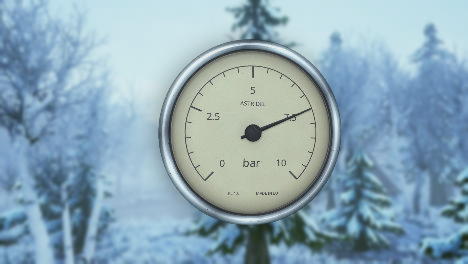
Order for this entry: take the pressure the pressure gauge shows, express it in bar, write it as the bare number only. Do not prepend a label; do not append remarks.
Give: 7.5
